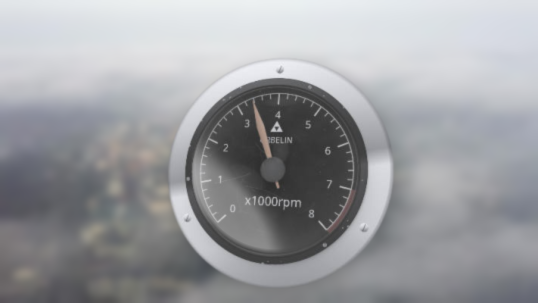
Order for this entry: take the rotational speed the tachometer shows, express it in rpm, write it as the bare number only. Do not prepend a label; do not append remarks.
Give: 3400
